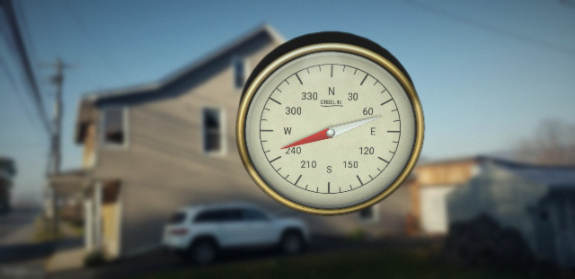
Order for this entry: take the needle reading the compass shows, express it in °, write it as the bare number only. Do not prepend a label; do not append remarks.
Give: 250
